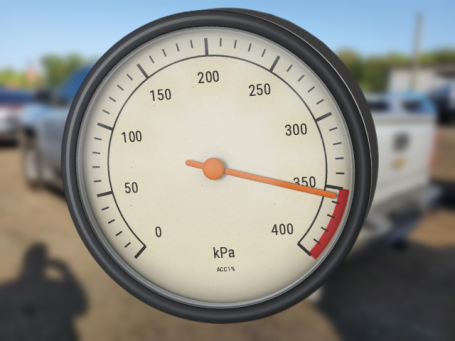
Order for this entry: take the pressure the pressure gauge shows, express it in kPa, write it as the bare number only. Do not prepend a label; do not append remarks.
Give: 355
